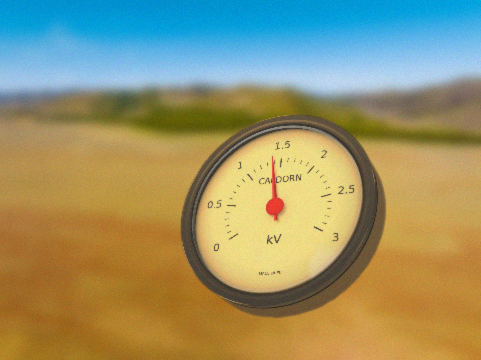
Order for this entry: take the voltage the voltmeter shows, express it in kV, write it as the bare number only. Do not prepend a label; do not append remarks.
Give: 1.4
